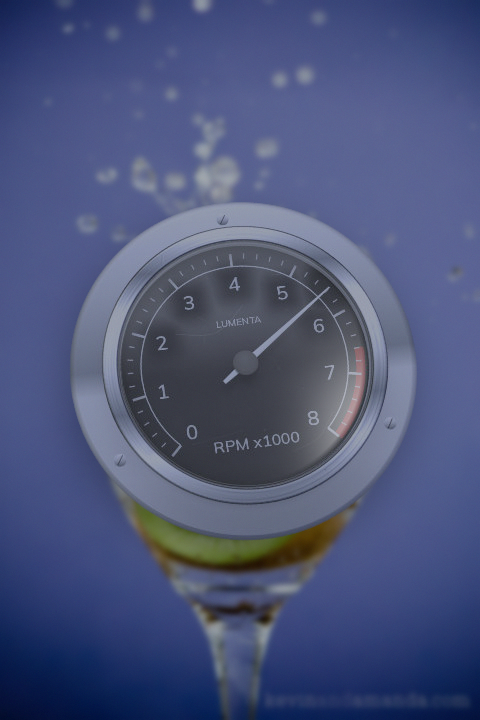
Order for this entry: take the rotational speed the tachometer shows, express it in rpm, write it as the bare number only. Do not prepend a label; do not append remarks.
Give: 5600
